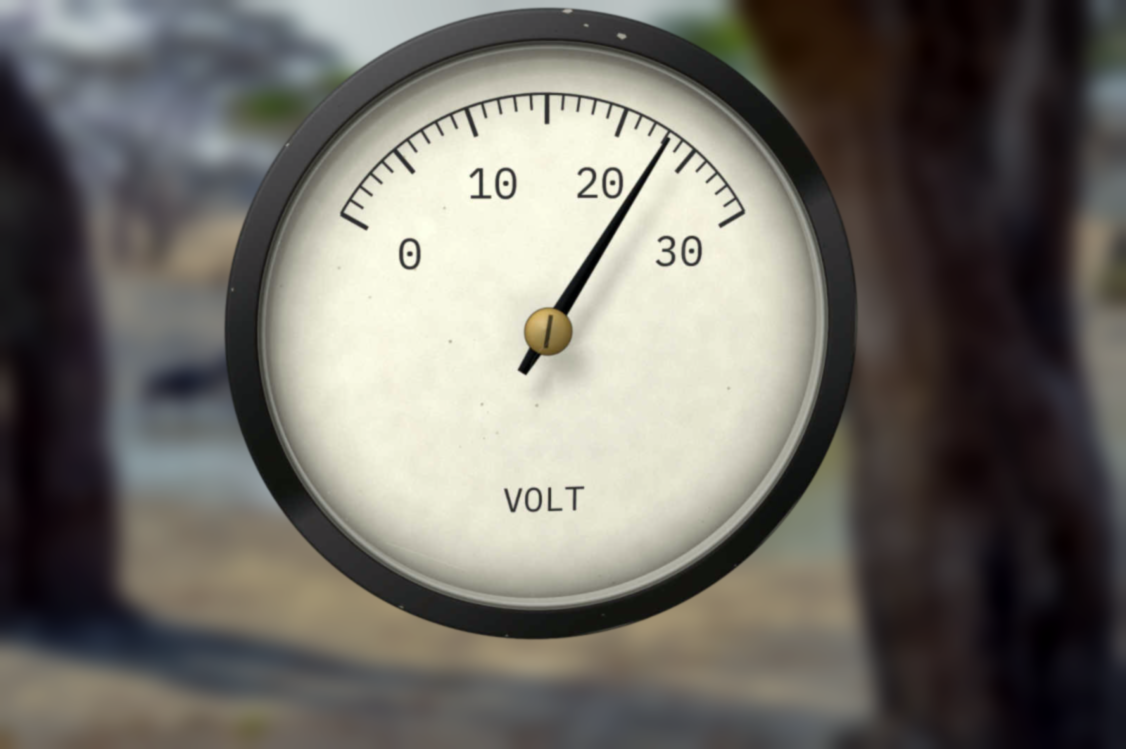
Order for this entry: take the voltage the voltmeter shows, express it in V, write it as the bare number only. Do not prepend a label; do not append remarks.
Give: 23
